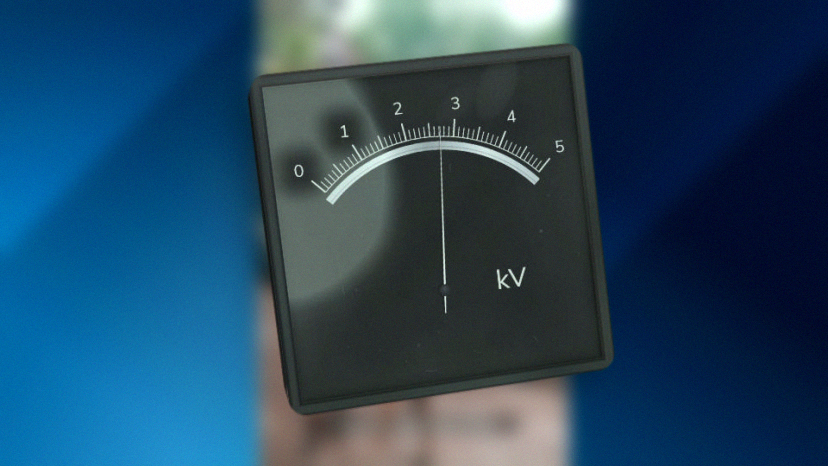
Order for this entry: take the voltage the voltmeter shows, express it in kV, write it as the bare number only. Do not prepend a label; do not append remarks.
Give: 2.7
